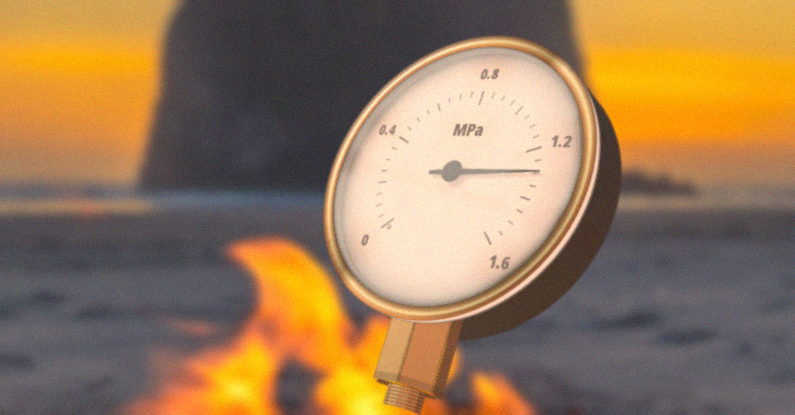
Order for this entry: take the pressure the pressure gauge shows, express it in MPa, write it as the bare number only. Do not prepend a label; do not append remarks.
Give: 1.3
